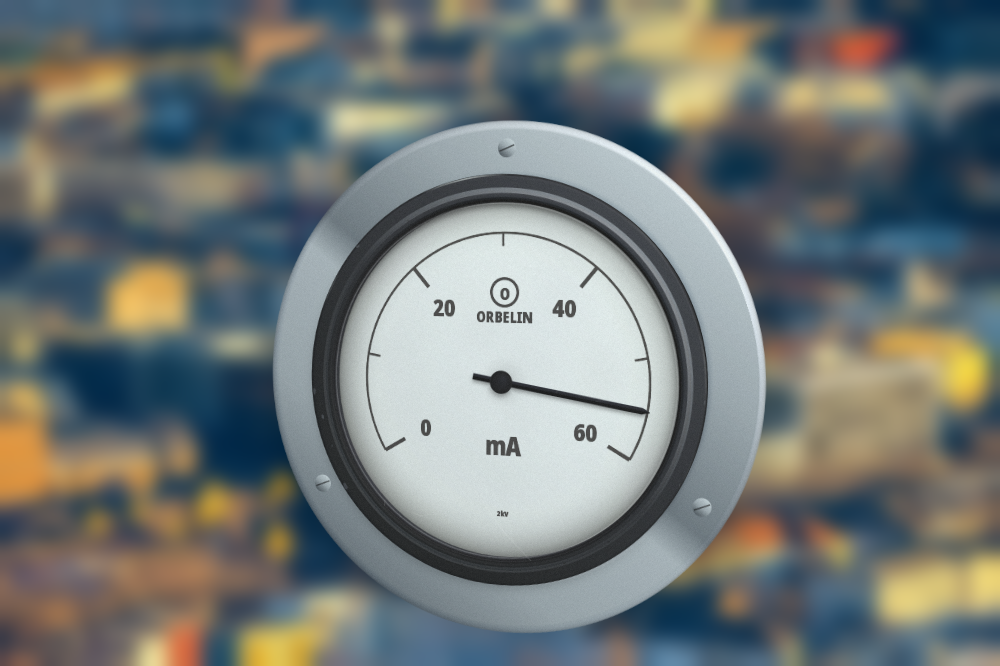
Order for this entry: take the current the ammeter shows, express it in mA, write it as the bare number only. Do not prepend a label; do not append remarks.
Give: 55
